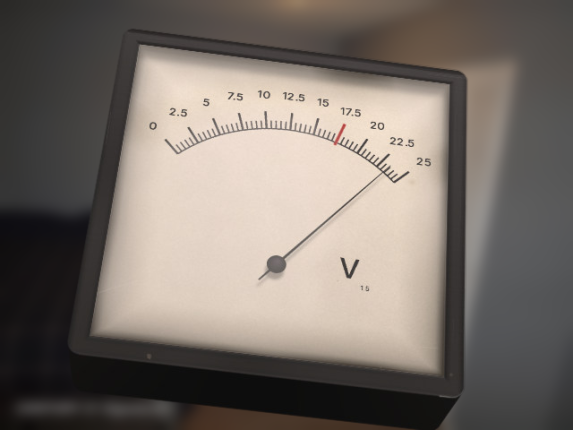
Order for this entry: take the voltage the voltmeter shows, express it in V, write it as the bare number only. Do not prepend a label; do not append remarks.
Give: 23.5
